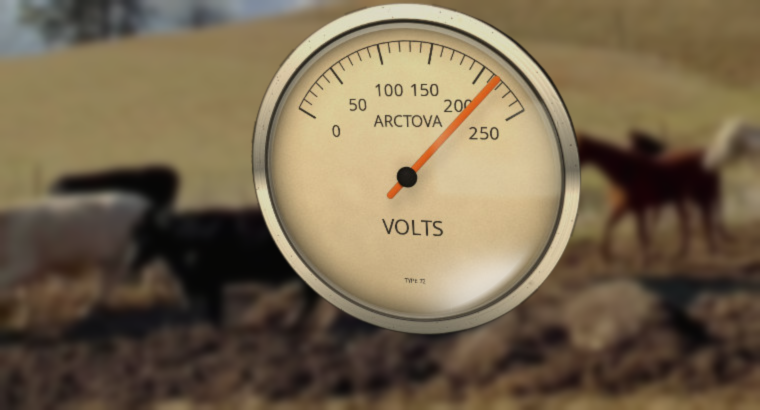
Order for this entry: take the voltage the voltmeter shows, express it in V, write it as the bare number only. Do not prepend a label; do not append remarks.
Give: 215
